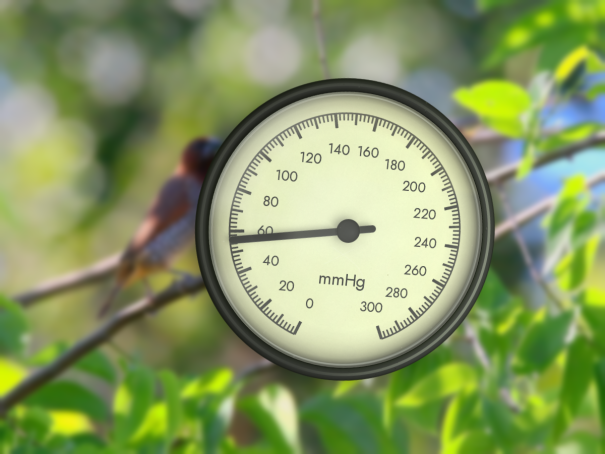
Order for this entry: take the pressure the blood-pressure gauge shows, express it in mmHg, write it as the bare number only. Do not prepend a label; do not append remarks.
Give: 56
